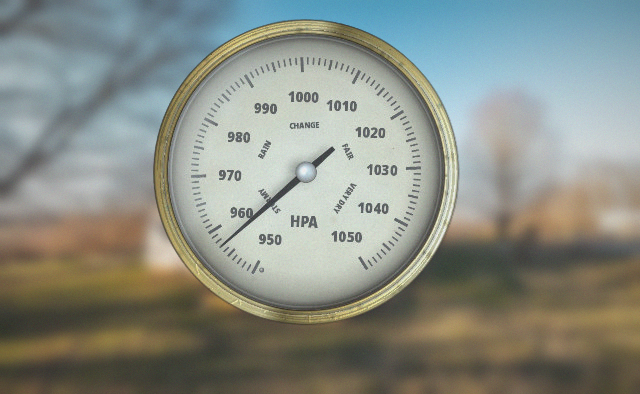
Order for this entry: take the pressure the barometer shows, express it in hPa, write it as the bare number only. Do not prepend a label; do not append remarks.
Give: 957
